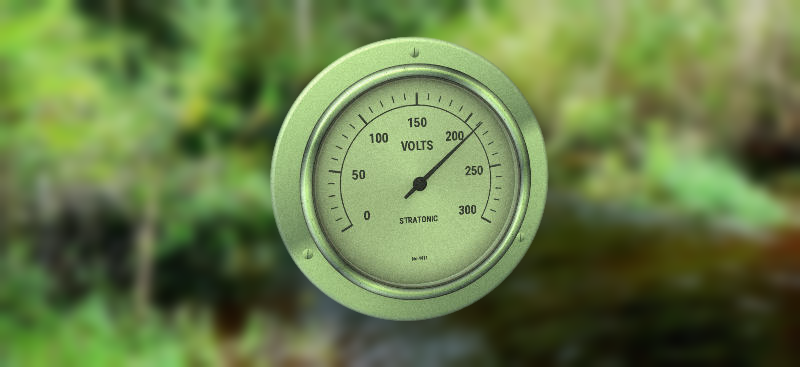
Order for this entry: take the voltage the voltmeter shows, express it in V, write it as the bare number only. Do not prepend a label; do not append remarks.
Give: 210
